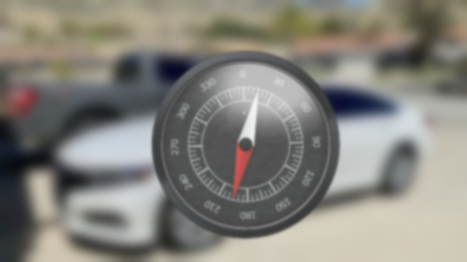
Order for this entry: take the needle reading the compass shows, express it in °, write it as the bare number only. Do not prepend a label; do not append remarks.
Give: 195
